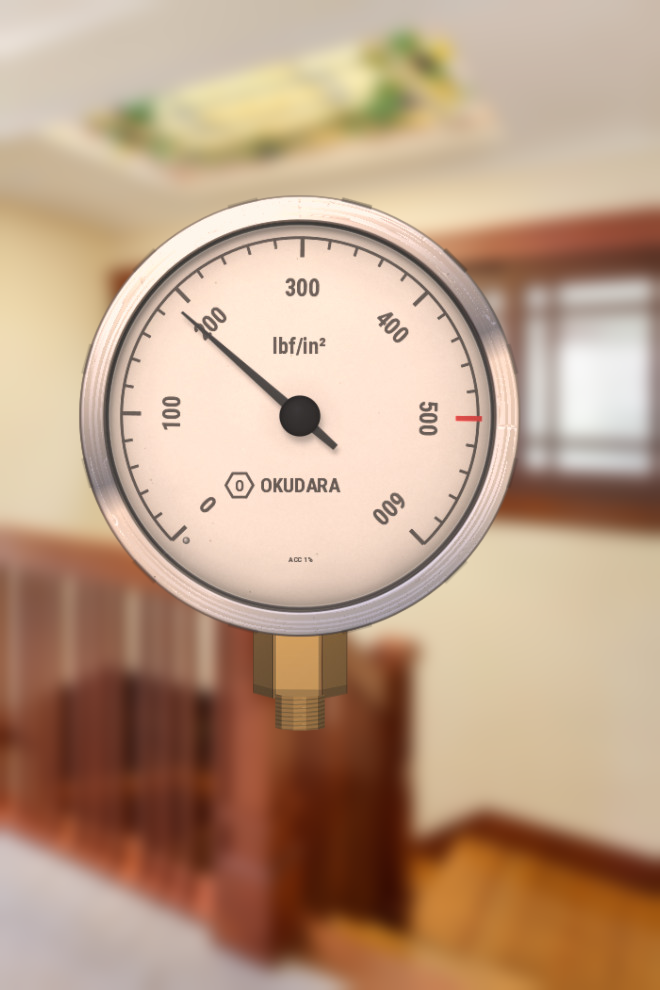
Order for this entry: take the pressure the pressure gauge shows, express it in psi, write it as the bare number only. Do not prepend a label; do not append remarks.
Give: 190
